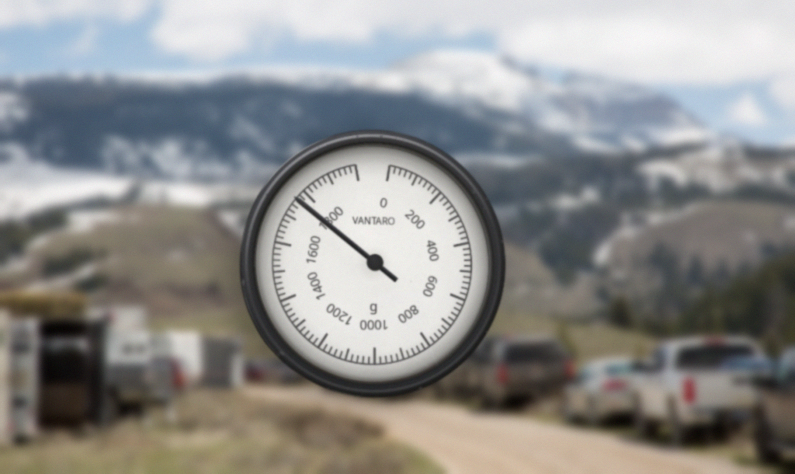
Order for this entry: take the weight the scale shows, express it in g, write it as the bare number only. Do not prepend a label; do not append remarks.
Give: 1760
